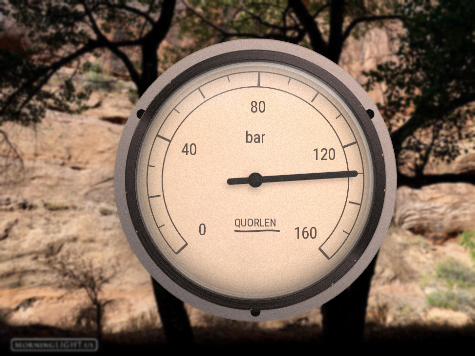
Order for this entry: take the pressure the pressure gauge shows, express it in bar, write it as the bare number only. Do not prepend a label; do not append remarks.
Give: 130
